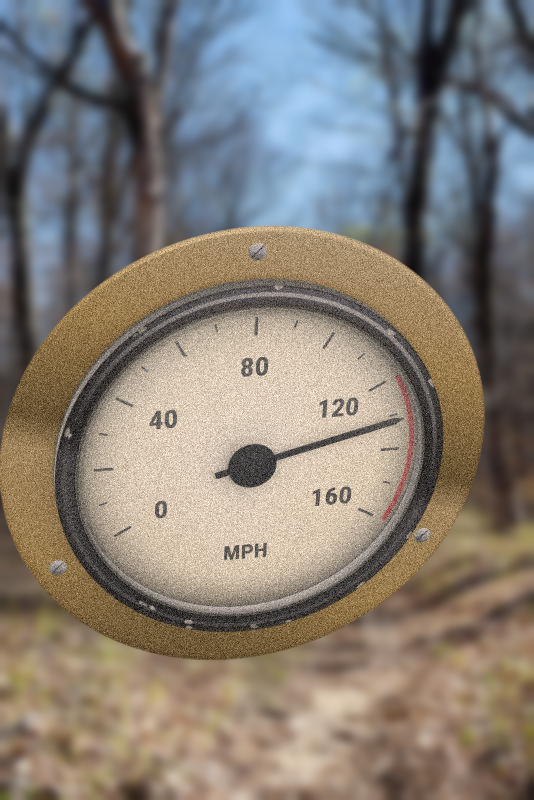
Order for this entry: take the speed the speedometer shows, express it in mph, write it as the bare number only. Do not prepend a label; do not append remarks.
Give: 130
